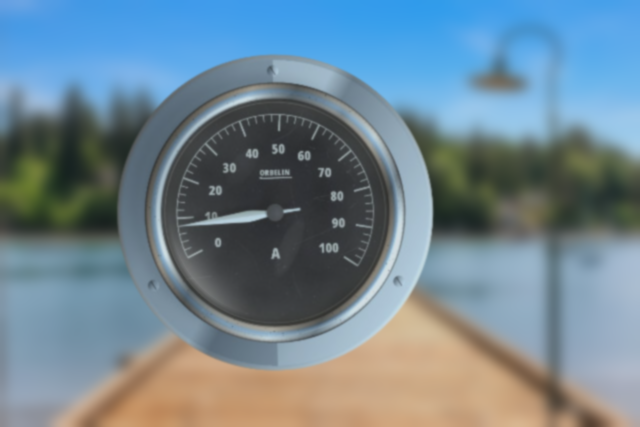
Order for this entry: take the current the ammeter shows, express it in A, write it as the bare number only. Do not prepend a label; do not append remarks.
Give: 8
